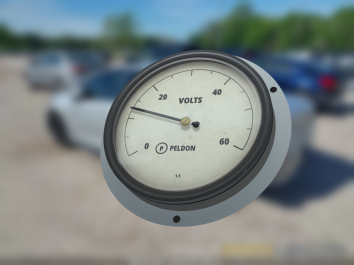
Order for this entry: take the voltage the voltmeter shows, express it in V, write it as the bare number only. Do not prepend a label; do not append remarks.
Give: 12.5
